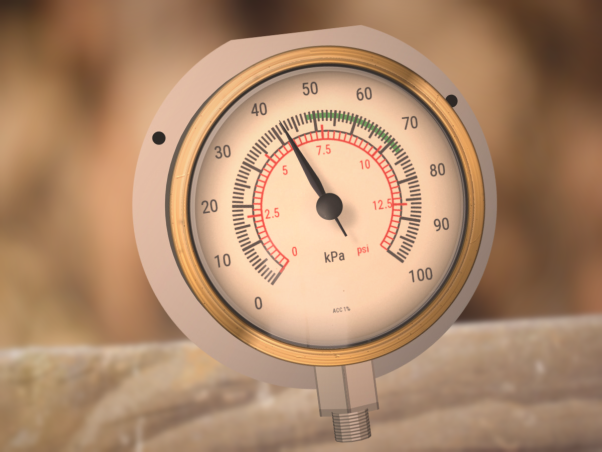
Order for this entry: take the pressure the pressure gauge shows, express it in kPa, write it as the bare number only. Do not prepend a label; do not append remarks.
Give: 42
